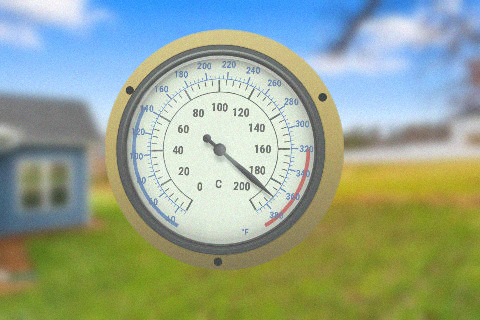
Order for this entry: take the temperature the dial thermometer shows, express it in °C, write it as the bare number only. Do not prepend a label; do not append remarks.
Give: 188
